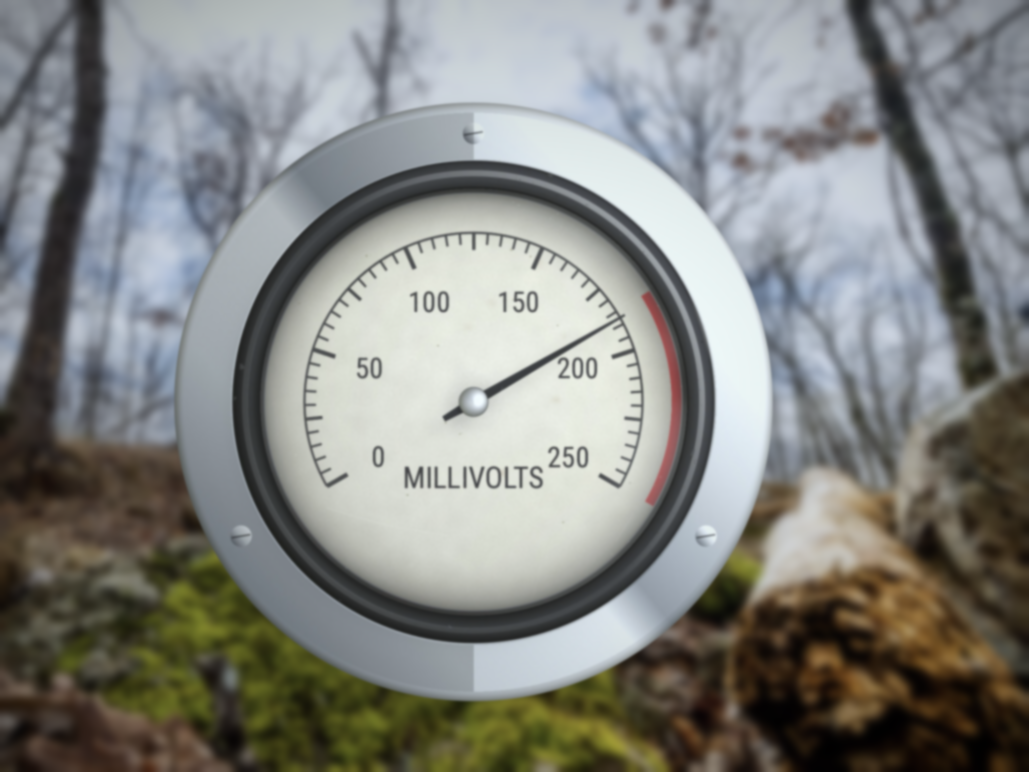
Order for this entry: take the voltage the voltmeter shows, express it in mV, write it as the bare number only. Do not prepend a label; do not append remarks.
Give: 187.5
